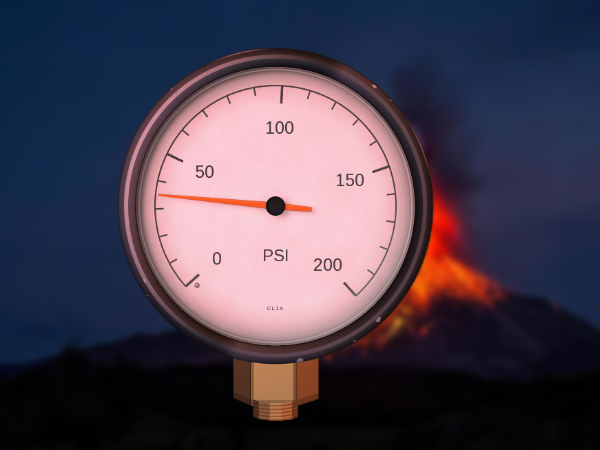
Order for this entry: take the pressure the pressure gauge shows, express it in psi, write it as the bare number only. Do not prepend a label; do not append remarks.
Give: 35
